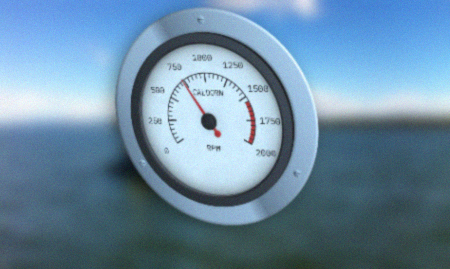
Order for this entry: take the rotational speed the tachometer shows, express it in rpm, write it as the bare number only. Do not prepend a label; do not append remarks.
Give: 750
